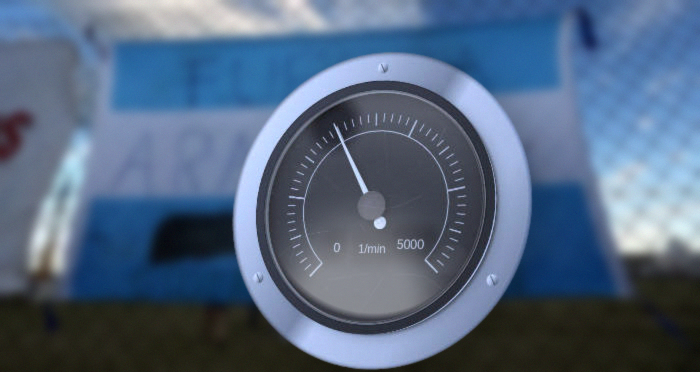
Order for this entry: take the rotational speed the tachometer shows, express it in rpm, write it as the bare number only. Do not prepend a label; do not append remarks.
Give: 2000
